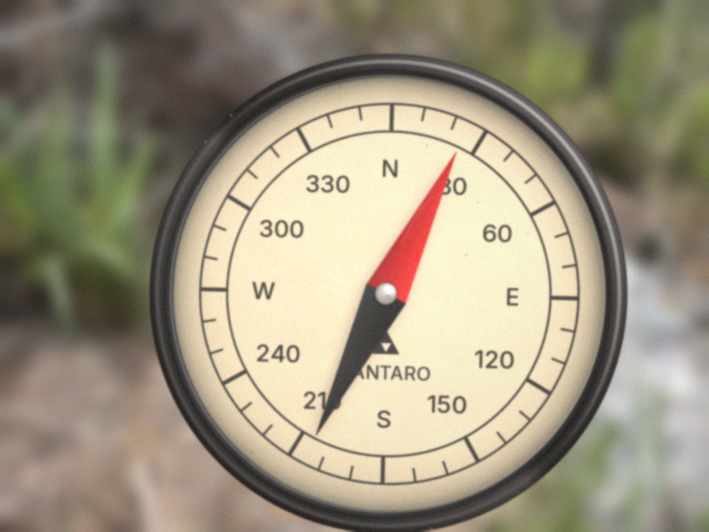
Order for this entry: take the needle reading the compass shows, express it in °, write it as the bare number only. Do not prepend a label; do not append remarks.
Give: 25
